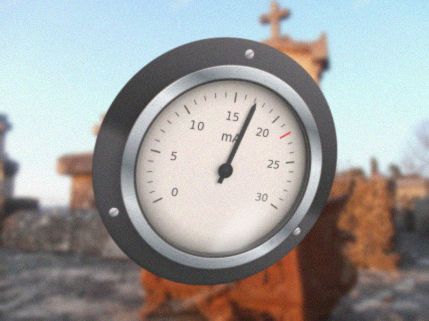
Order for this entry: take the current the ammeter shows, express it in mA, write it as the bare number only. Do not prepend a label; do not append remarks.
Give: 17
